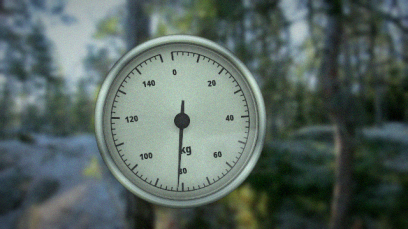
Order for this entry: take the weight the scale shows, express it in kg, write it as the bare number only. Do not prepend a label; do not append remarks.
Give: 82
